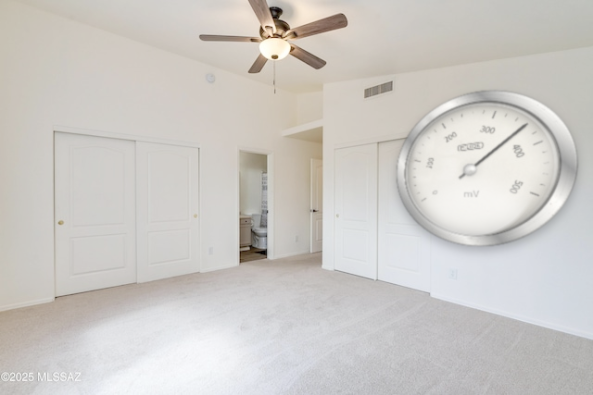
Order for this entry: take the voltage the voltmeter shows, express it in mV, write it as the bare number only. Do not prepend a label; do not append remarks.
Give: 360
